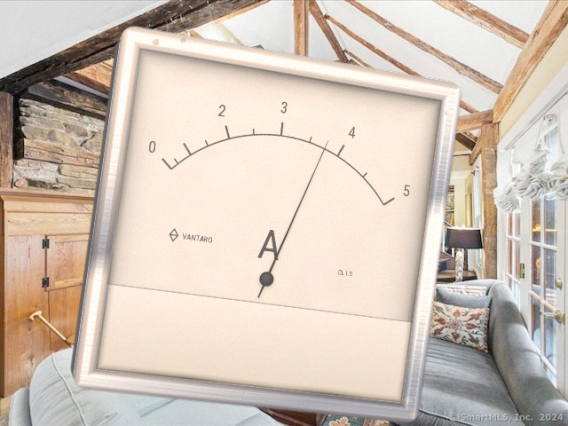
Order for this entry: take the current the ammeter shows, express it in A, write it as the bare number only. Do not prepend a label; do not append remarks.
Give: 3.75
